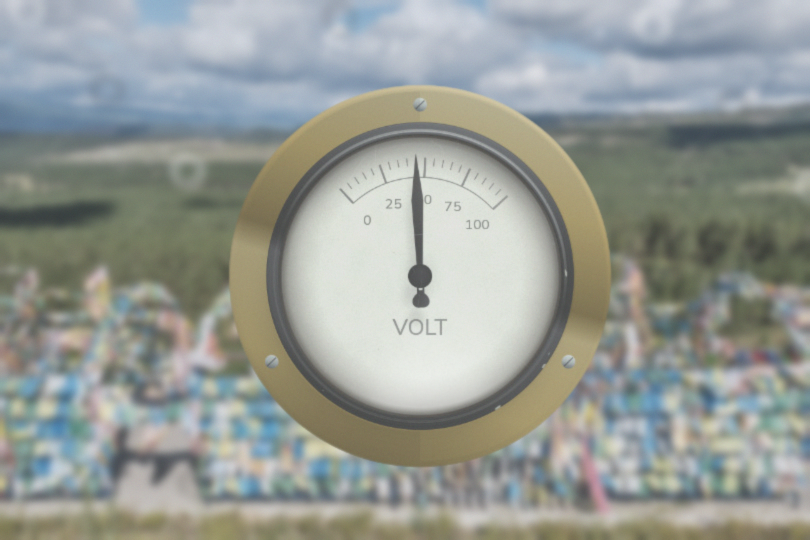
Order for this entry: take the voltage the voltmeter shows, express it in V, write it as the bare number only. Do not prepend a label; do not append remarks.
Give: 45
